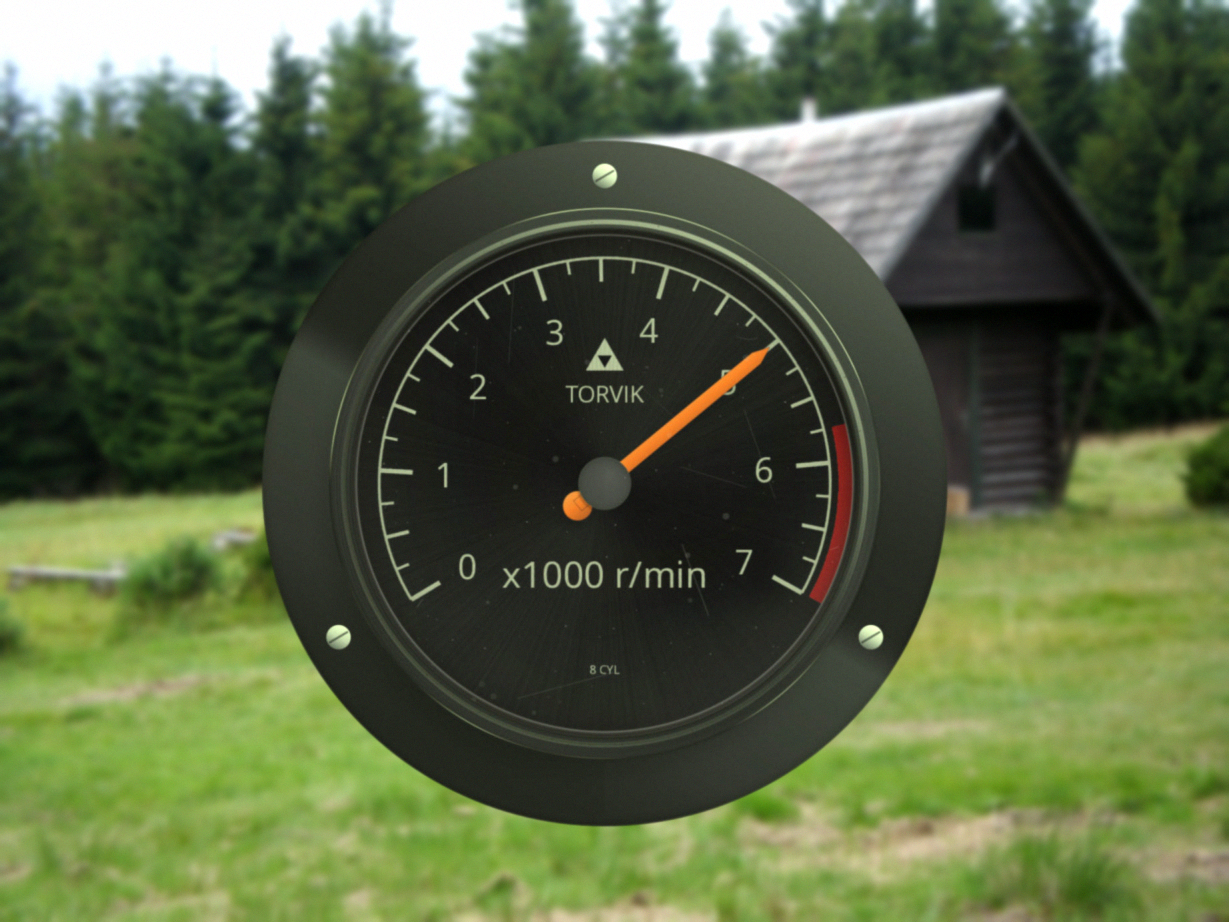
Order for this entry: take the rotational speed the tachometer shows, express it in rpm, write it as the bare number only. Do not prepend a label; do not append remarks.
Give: 5000
